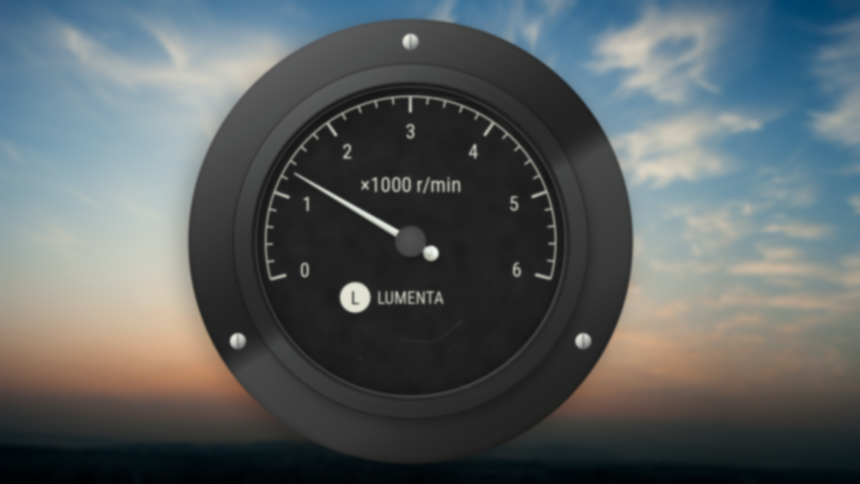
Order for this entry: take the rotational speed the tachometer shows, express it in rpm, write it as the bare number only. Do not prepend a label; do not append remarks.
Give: 1300
